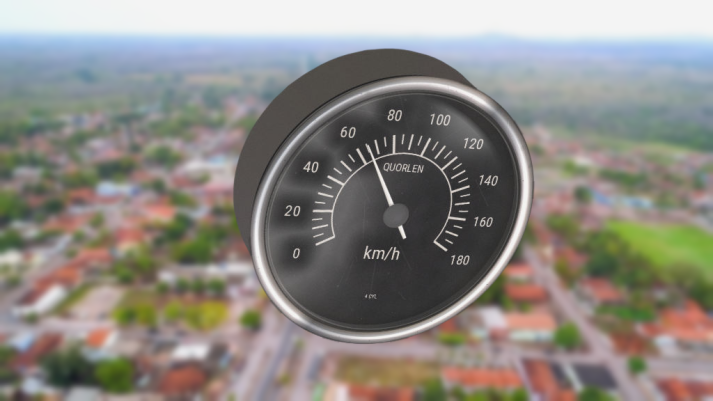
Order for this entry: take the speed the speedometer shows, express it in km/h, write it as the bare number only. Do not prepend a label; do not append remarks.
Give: 65
